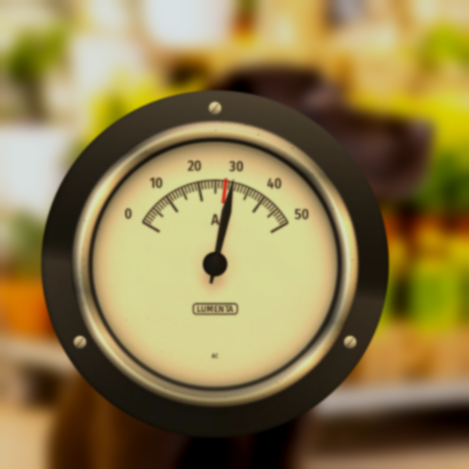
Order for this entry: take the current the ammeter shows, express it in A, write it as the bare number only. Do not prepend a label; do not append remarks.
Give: 30
